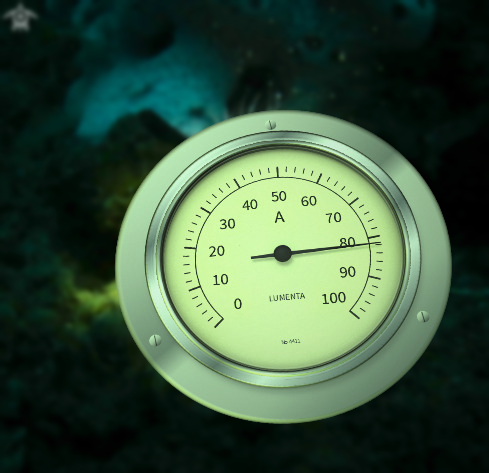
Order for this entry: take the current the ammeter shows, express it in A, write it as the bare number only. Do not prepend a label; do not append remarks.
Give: 82
